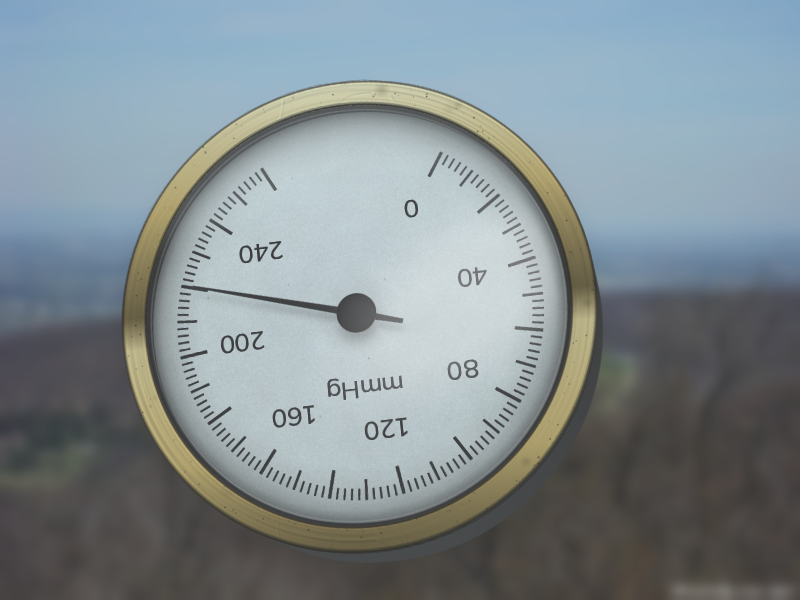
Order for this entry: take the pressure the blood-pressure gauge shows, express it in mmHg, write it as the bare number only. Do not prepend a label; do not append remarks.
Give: 220
